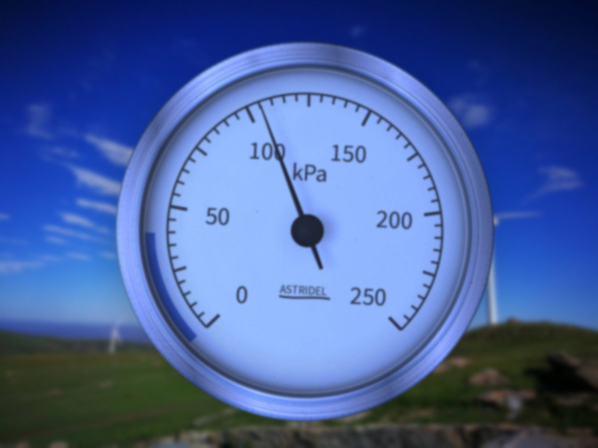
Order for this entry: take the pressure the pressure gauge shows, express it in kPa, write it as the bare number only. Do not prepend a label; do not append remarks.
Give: 105
